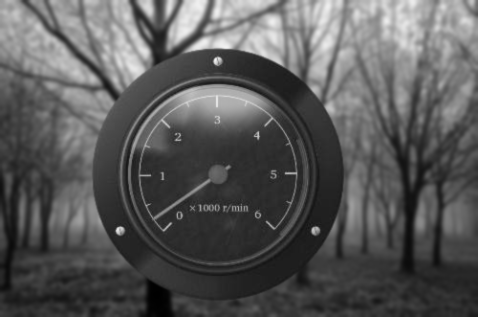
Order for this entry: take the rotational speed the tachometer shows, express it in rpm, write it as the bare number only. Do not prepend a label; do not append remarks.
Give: 250
